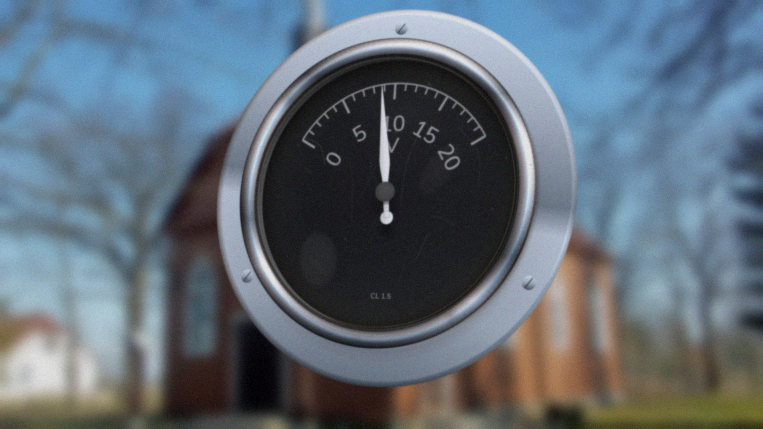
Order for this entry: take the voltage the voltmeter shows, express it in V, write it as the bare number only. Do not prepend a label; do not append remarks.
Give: 9
